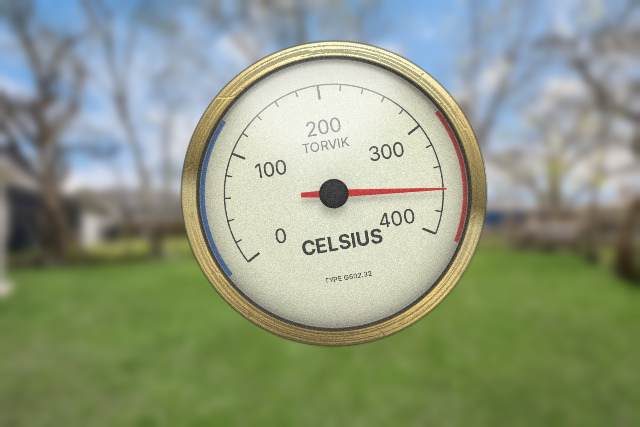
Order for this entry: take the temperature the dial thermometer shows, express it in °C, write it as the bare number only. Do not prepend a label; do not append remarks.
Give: 360
